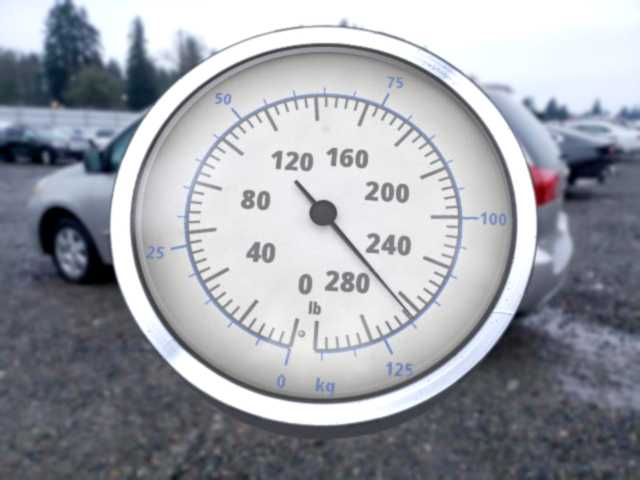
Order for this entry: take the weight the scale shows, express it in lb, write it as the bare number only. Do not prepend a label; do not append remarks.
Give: 264
